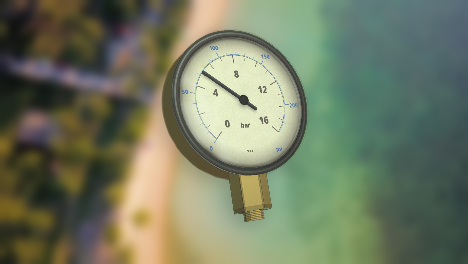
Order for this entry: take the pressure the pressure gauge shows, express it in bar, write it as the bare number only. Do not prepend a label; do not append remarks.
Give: 5
